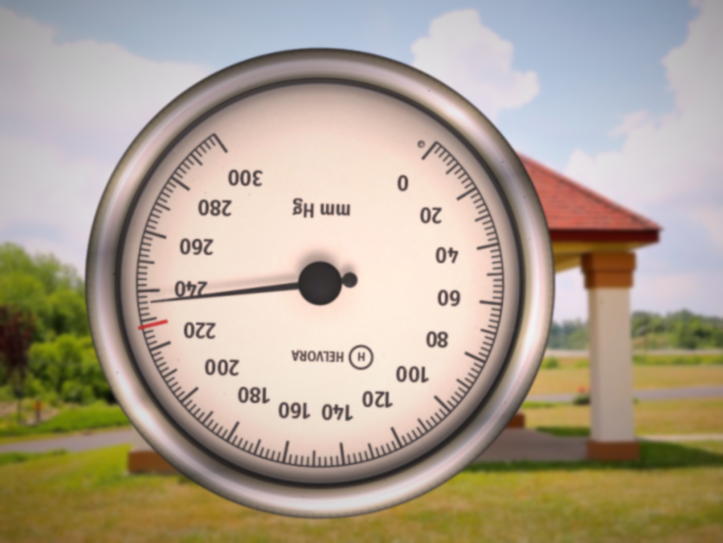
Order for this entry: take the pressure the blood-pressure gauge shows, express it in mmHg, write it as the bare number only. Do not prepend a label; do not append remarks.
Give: 236
